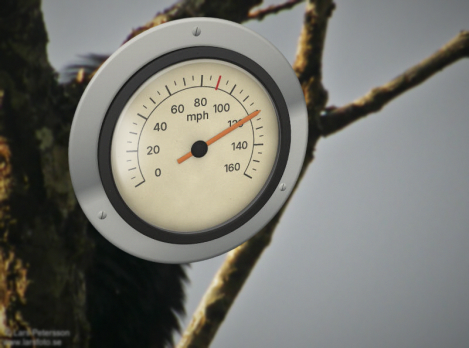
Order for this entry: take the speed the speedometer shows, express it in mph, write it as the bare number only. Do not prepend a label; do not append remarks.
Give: 120
